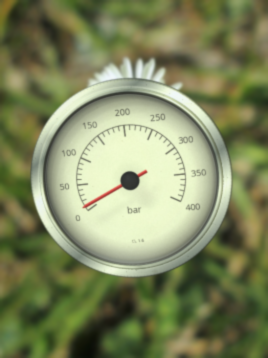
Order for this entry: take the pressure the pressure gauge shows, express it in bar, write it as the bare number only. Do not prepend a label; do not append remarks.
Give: 10
